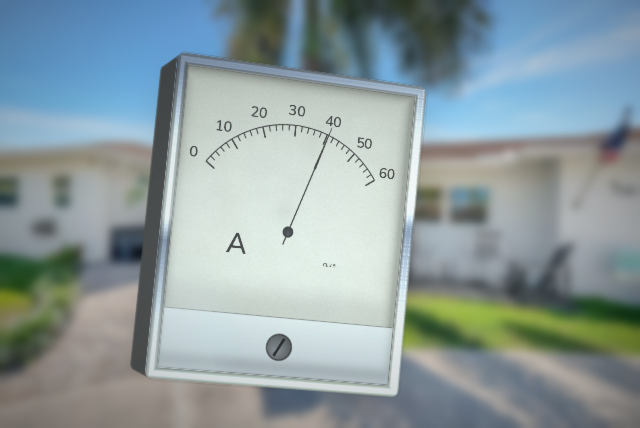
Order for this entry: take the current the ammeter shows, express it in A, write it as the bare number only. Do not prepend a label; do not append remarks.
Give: 40
